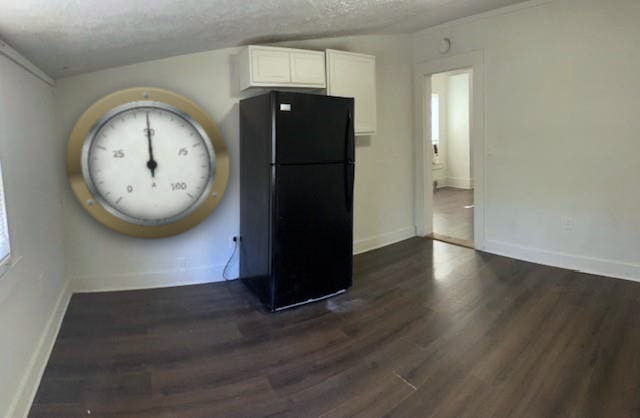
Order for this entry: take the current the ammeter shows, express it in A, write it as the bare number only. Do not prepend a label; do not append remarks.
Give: 50
